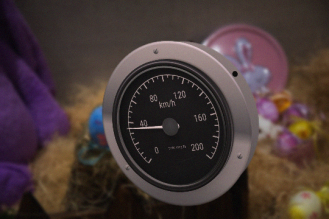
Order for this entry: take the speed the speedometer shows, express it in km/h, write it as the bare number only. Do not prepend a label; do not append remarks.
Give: 35
